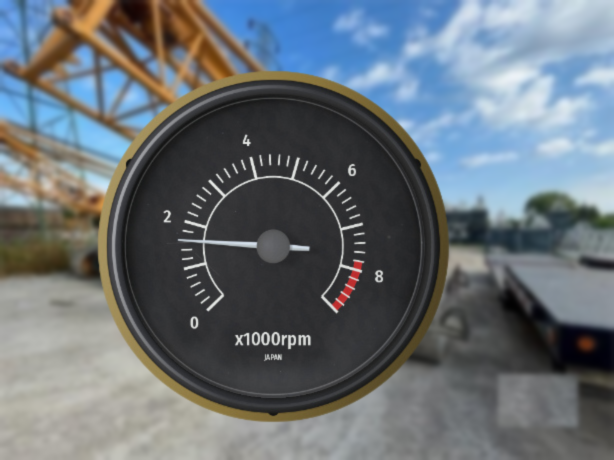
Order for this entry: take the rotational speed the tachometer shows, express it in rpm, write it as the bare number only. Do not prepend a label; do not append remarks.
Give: 1600
